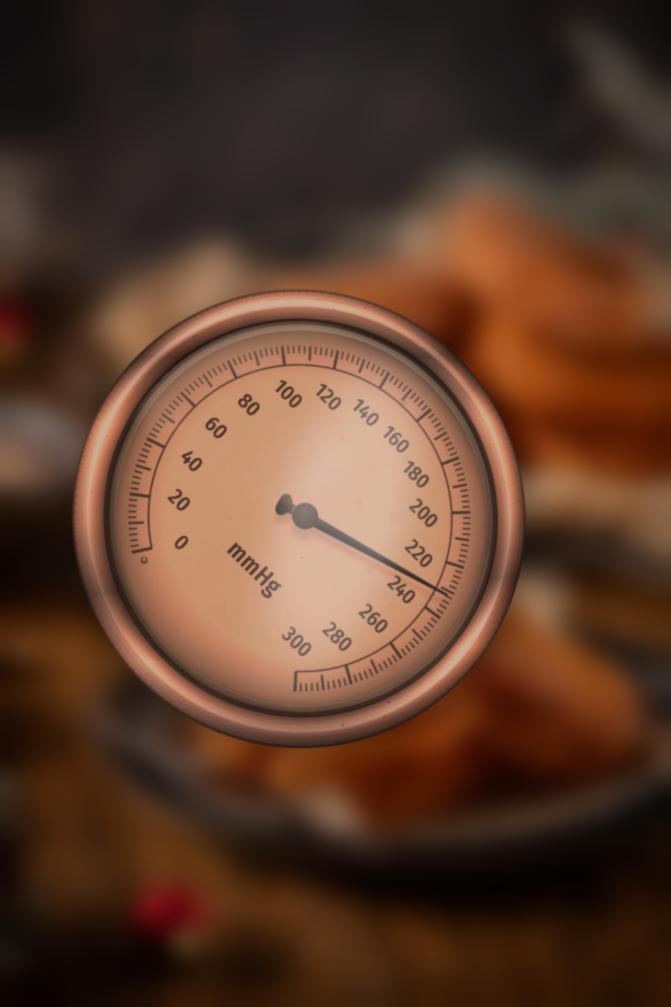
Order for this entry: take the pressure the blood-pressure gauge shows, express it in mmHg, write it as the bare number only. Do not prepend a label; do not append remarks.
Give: 232
